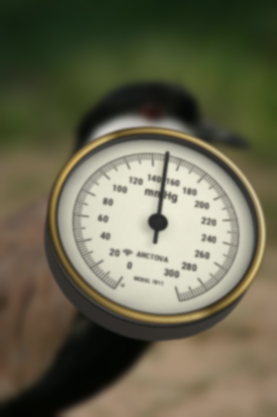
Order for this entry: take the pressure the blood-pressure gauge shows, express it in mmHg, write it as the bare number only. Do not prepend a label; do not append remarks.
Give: 150
